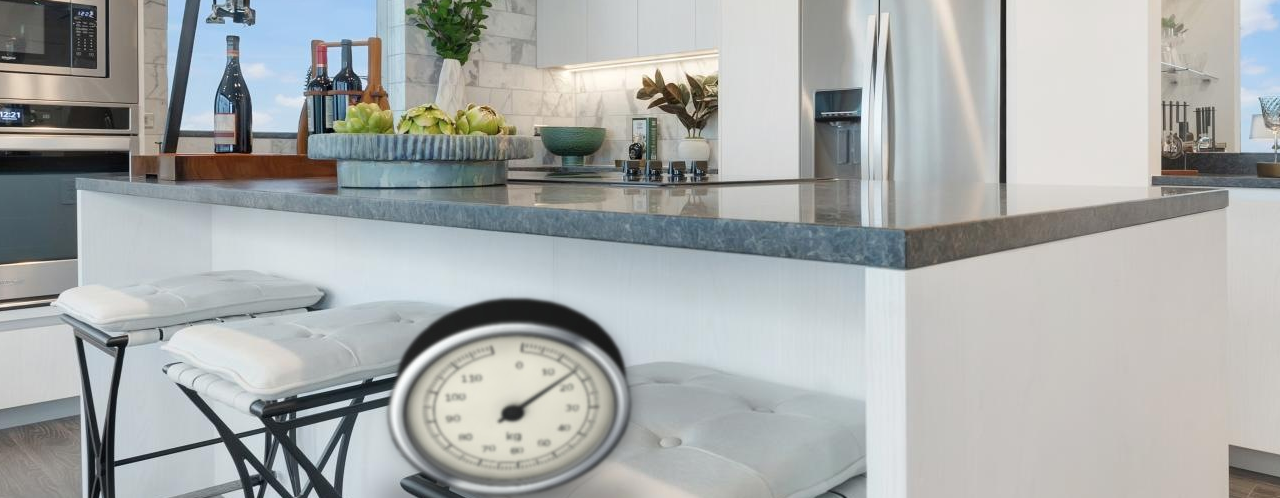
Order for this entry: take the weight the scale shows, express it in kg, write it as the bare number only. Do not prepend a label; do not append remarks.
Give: 15
